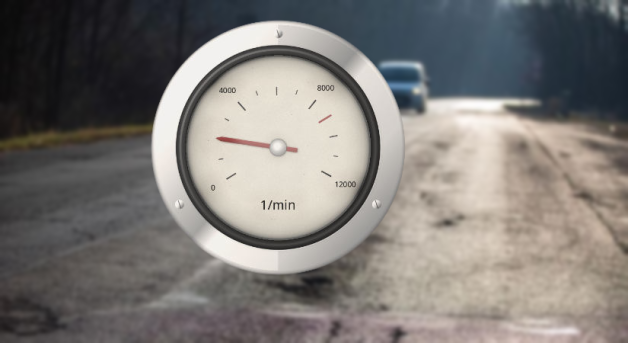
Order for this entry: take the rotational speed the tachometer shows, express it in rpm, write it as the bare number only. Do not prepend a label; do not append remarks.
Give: 2000
